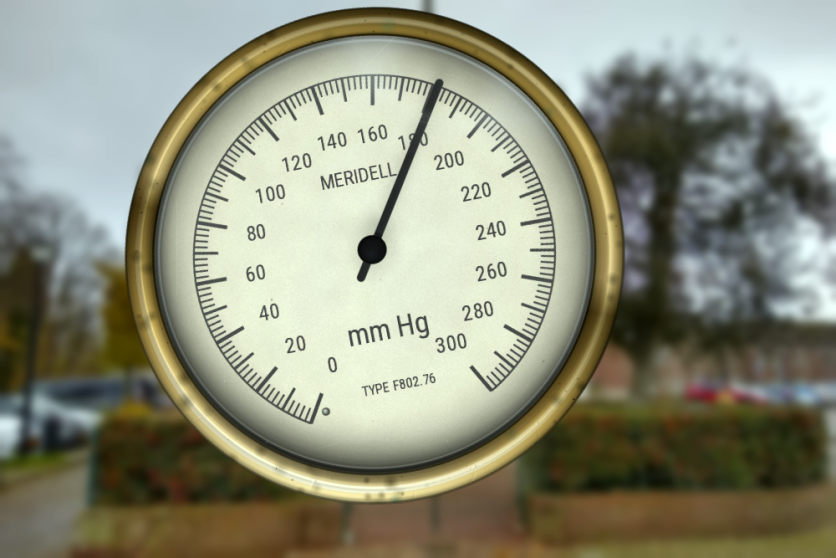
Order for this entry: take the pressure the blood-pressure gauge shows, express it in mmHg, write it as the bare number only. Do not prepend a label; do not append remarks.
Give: 182
